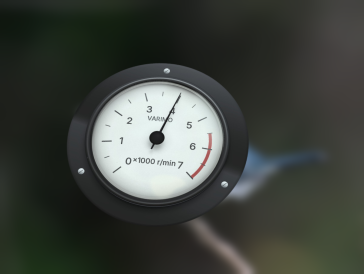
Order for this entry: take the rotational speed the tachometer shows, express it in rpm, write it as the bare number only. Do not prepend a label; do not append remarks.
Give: 4000
